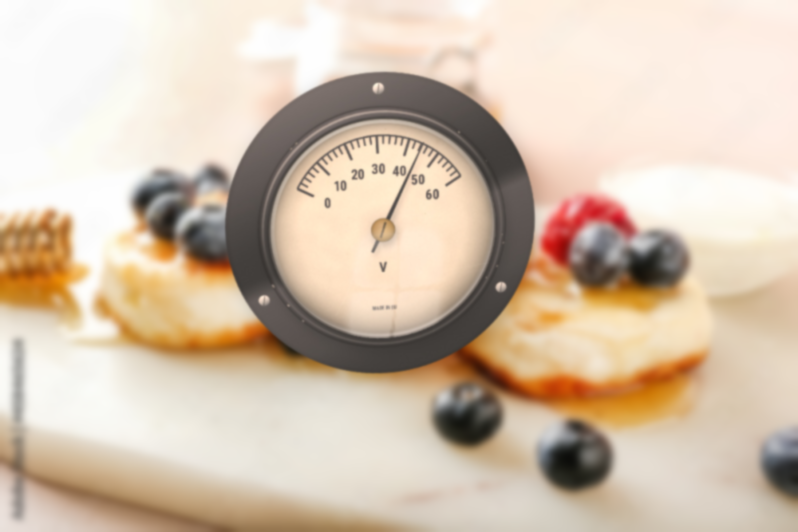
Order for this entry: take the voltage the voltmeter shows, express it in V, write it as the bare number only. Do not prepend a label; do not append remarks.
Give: 44
